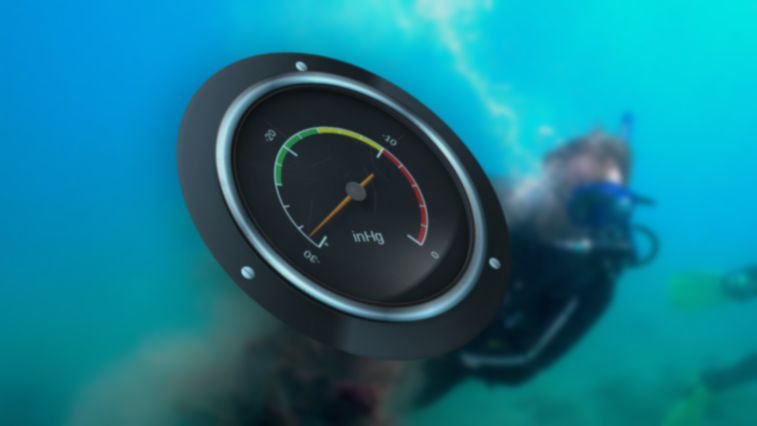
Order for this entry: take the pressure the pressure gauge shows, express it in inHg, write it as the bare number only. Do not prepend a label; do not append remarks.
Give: -29
